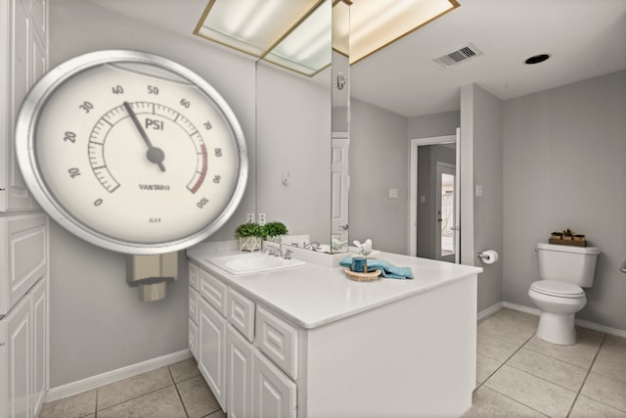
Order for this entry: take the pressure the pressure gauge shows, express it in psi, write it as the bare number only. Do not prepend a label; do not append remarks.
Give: 40
